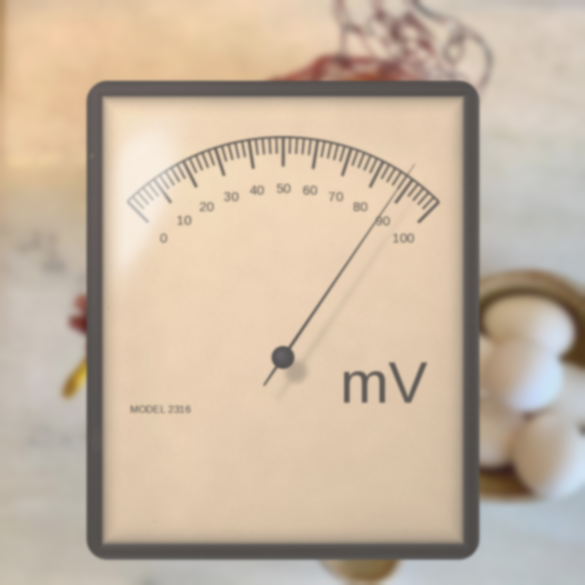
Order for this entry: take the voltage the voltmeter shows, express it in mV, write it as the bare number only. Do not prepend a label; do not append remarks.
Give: 88
